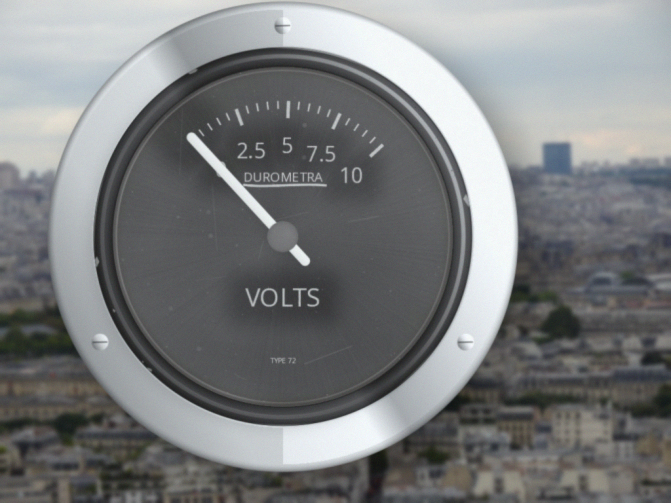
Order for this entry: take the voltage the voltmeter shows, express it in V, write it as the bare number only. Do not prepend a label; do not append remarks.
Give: 0
